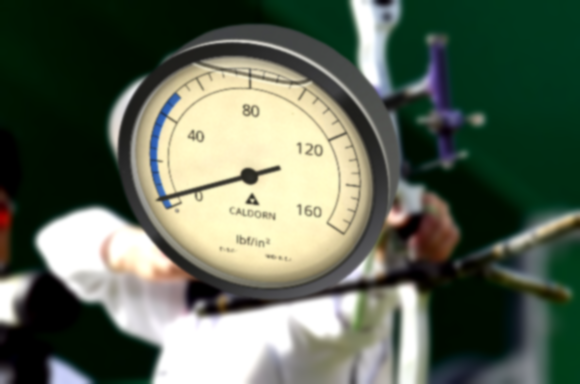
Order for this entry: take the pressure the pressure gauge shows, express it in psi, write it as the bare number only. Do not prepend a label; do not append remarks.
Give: 5
